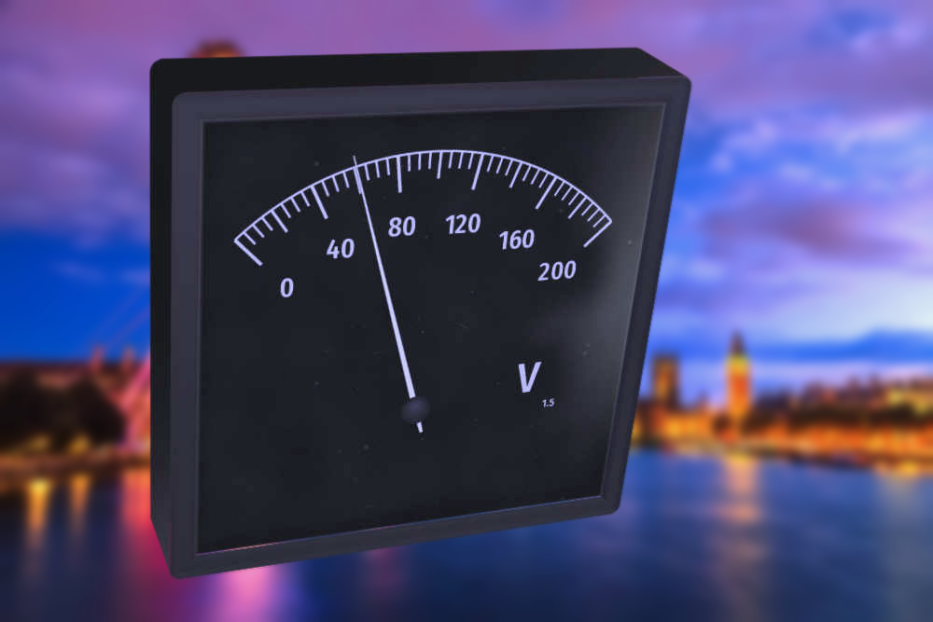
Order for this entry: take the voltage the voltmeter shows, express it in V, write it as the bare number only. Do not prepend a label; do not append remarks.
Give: 60
